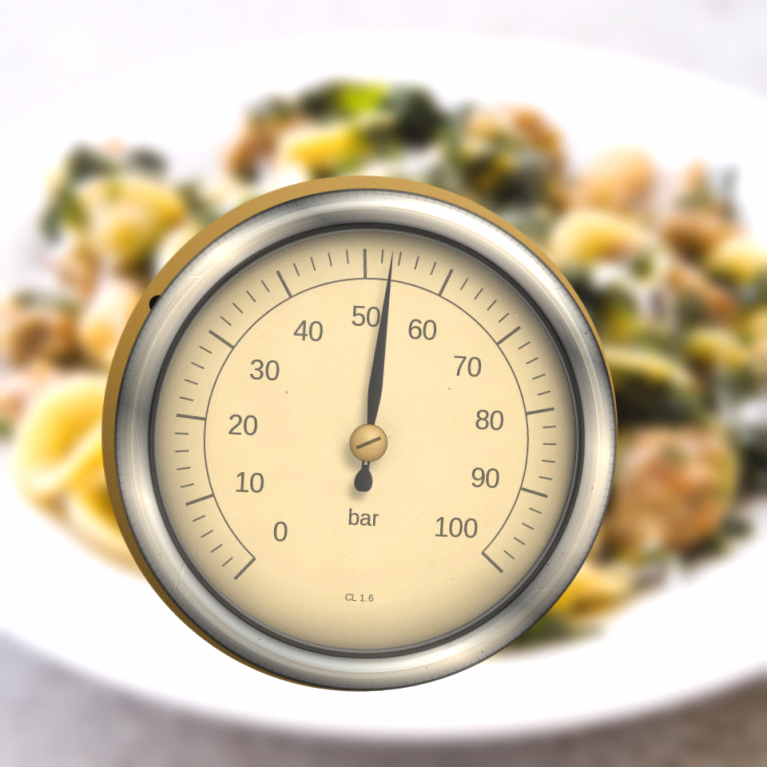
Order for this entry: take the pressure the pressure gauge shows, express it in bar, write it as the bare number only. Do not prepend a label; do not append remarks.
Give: 53
